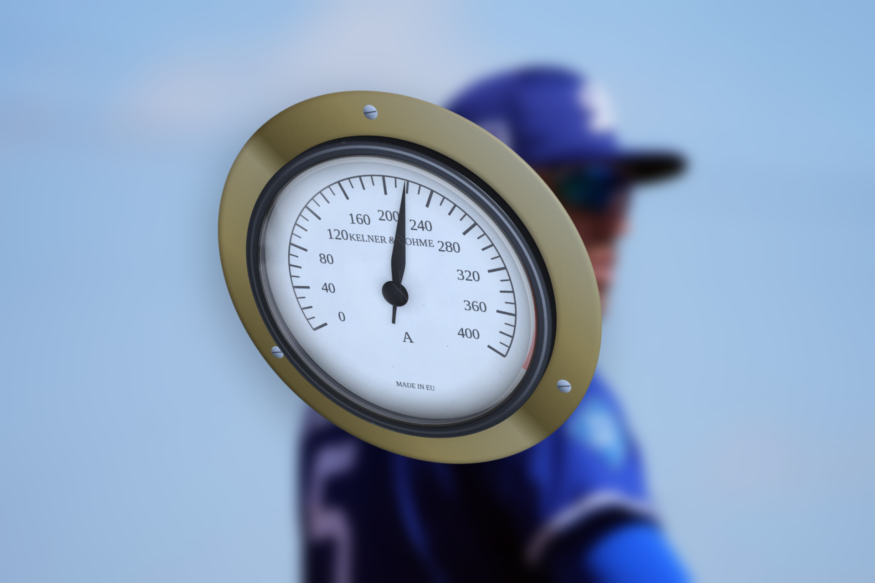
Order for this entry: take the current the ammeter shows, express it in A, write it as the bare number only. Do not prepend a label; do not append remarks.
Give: 220
